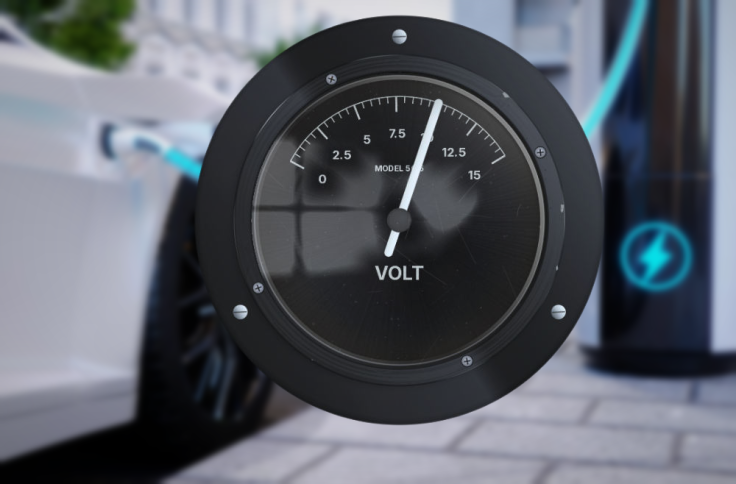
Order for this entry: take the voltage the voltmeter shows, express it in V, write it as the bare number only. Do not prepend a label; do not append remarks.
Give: 10
